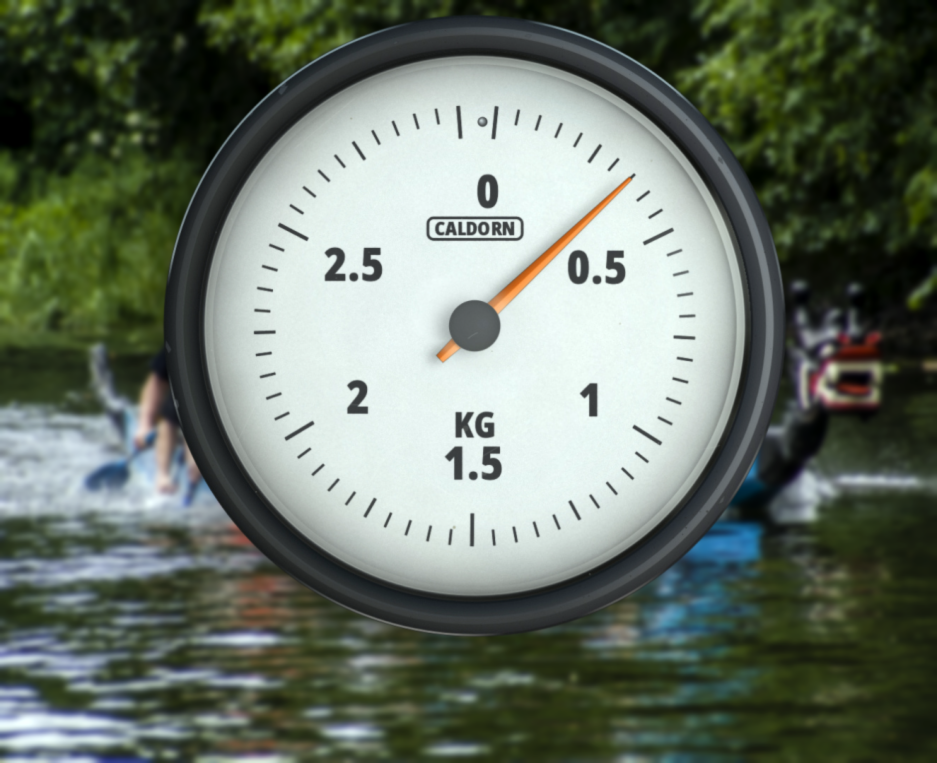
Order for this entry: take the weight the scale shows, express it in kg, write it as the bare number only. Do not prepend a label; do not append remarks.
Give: 0.35
